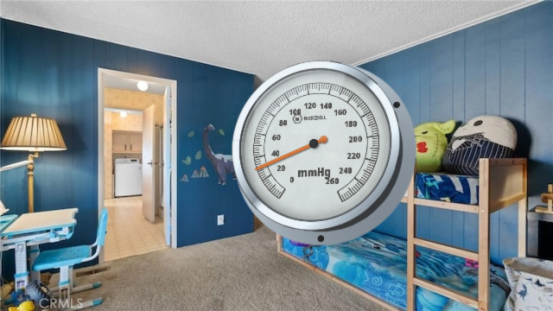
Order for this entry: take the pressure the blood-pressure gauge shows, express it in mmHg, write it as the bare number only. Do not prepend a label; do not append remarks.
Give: 30
